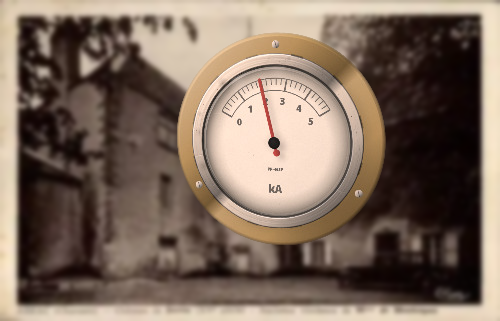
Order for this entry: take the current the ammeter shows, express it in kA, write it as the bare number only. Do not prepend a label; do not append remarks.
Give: 2
